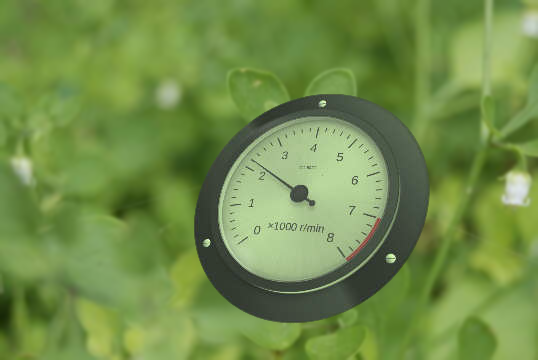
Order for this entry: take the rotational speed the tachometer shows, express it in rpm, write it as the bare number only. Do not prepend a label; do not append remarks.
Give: 2200
